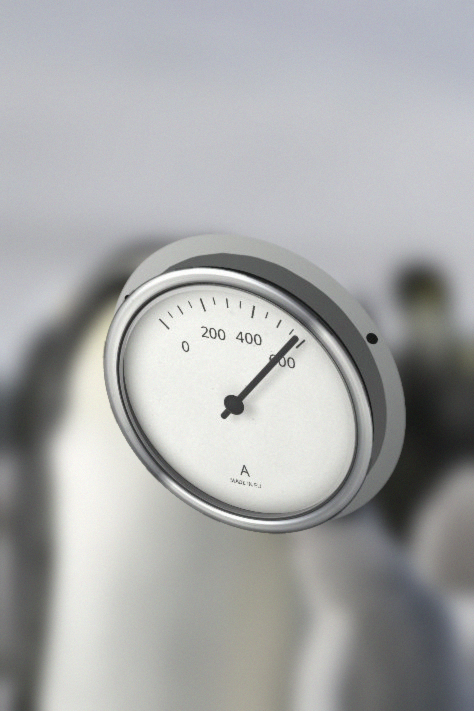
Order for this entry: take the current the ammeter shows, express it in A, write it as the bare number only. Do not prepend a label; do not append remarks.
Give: 575
